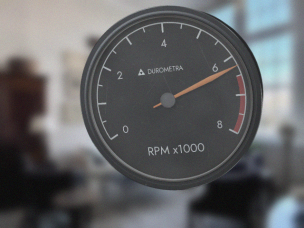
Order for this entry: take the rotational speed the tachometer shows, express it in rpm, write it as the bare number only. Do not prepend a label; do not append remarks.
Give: 6250
